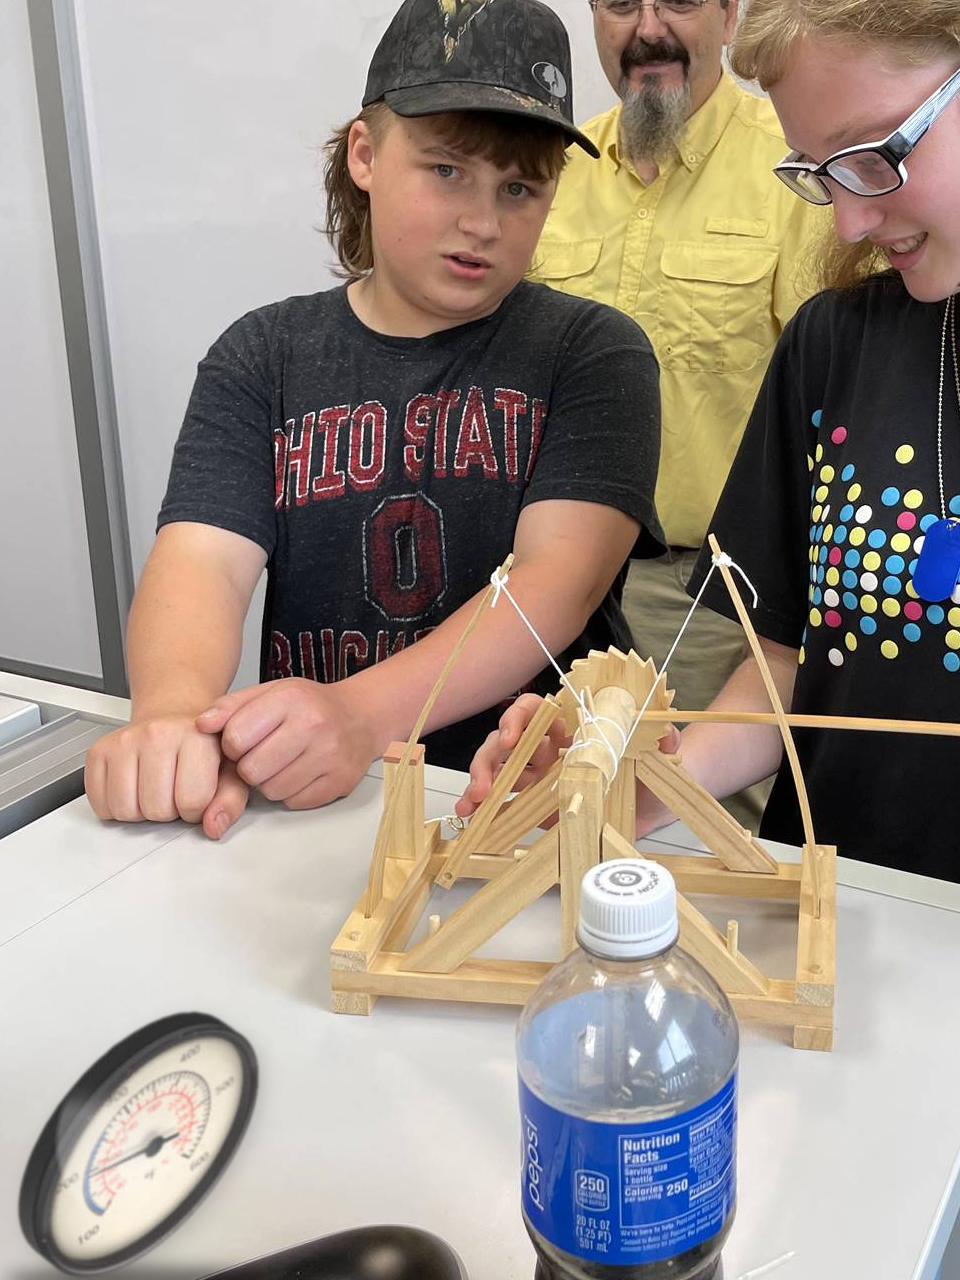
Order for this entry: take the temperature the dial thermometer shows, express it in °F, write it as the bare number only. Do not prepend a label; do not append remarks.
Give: 200
